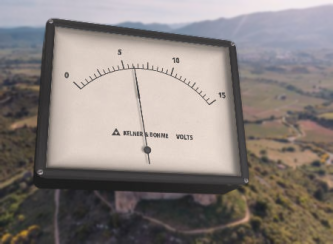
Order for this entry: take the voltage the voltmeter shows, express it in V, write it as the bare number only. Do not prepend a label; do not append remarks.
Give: 6
